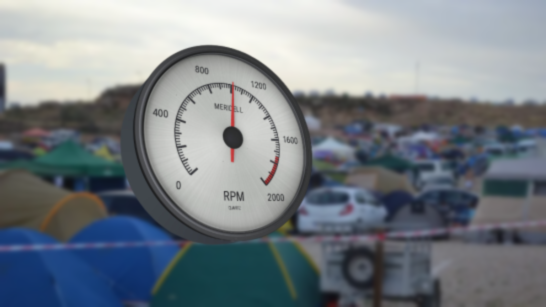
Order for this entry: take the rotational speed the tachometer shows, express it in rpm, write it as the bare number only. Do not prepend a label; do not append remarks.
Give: 1000
